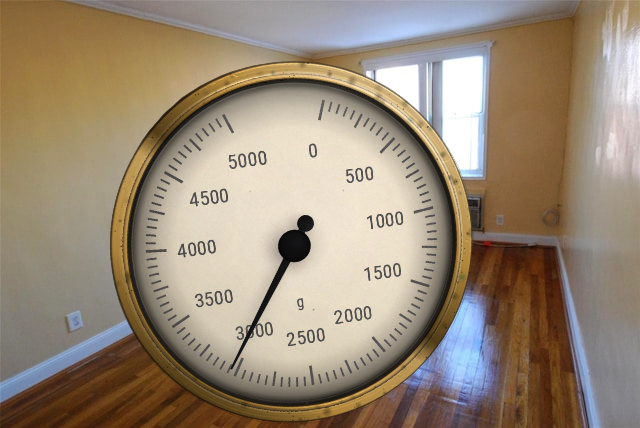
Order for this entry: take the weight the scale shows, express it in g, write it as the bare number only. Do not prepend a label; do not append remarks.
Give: 3050
